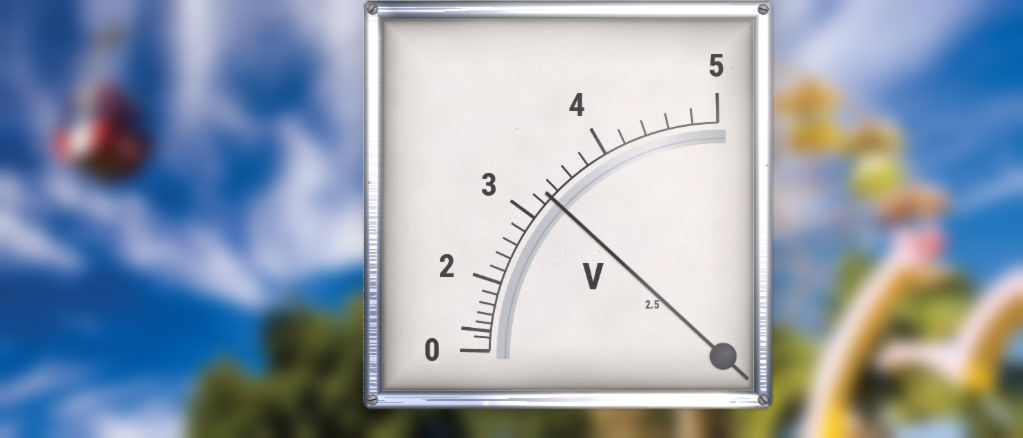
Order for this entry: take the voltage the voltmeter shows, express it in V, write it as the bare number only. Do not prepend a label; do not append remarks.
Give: 3.3
